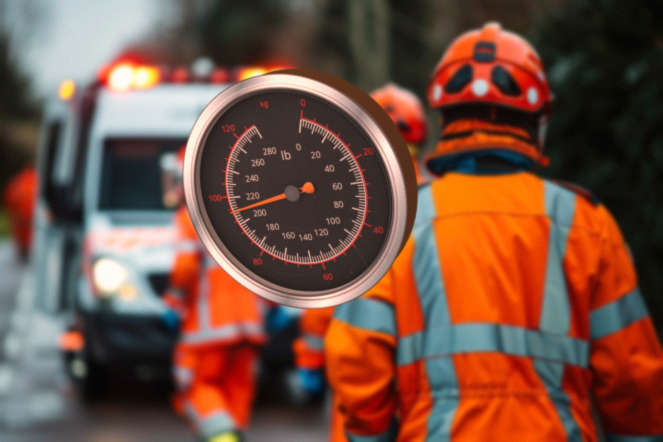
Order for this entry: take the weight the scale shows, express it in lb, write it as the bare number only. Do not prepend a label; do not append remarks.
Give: 210
